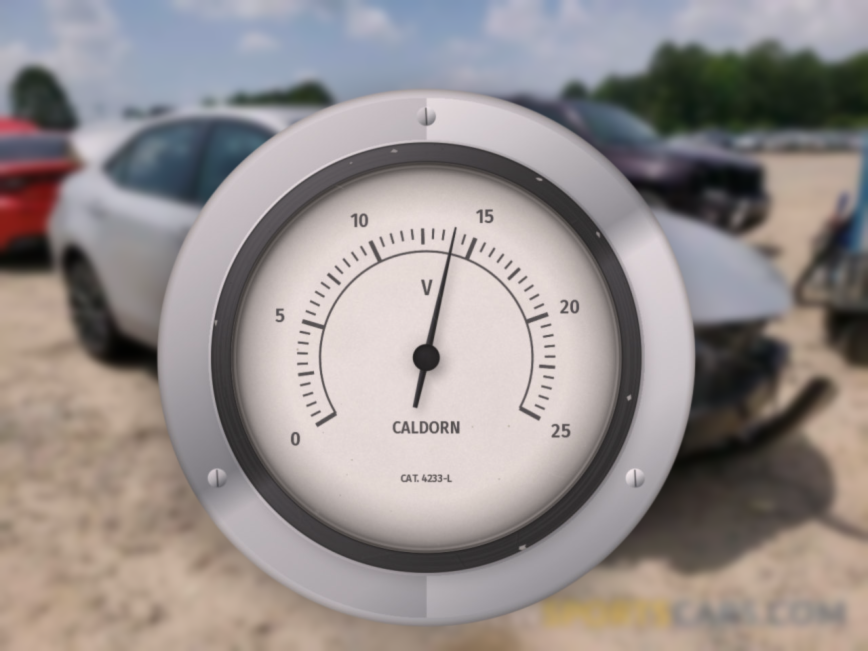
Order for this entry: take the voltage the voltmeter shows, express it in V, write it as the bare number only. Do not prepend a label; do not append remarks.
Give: 14
